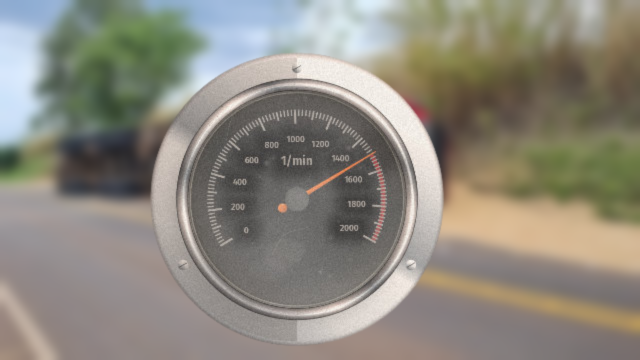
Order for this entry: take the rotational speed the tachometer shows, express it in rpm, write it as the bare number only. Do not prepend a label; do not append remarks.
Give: 1500
